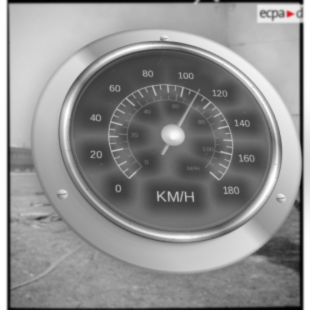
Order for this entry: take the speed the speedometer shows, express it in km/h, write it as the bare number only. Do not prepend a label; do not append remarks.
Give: 110
